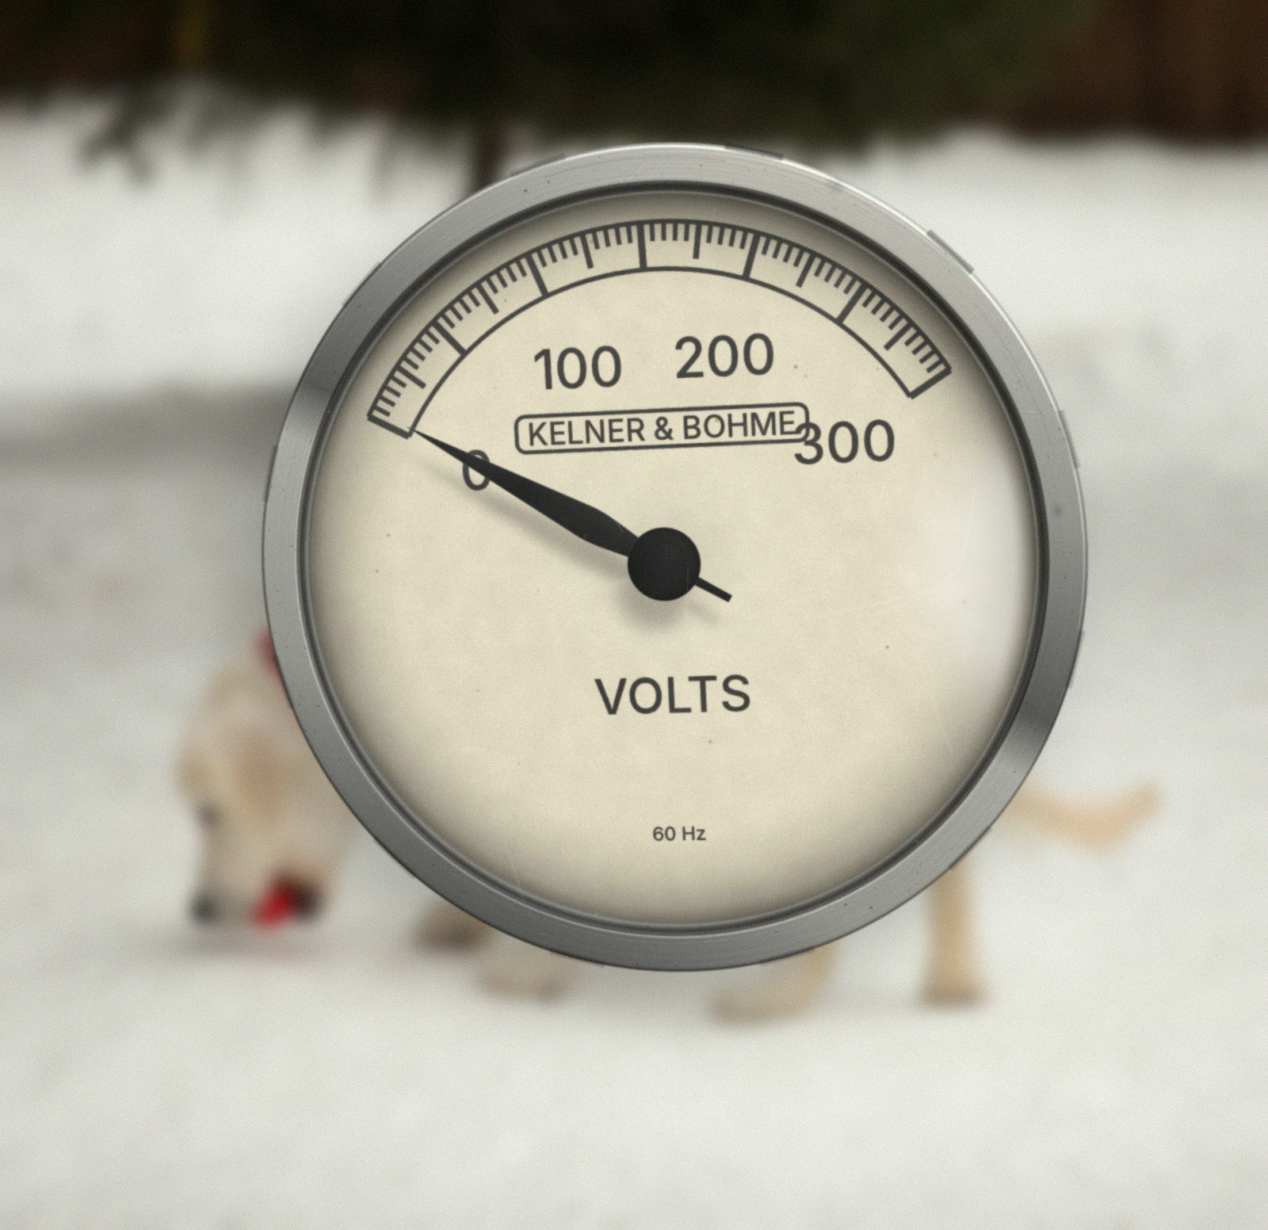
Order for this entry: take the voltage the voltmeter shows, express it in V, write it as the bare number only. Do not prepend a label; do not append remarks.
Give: 5
